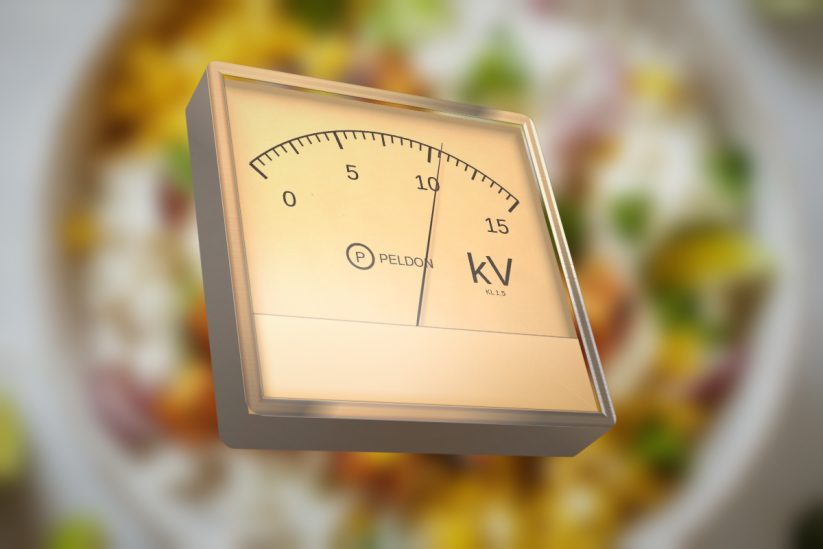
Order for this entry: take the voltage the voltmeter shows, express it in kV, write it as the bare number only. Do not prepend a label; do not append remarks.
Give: 10.5
